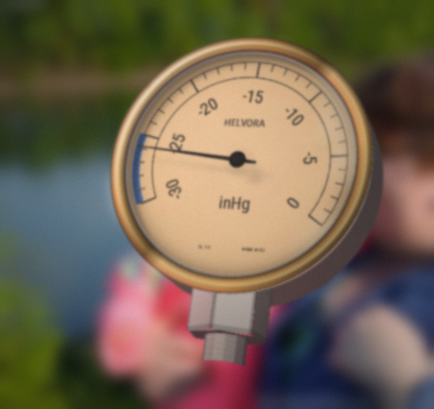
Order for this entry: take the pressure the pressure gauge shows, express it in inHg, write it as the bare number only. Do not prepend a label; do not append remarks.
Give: -26
